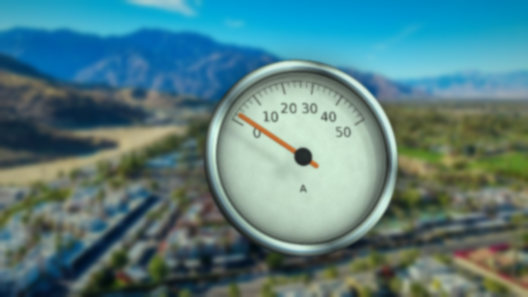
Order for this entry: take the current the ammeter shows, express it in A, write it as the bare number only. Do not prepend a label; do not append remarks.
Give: 2
